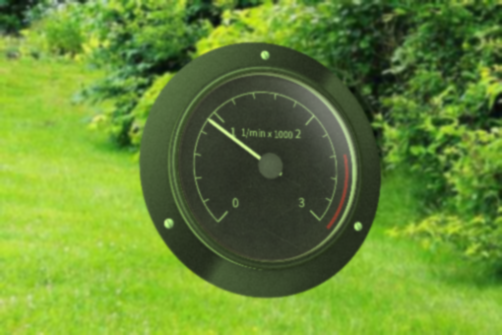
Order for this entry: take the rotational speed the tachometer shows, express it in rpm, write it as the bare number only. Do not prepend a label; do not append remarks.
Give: 900
